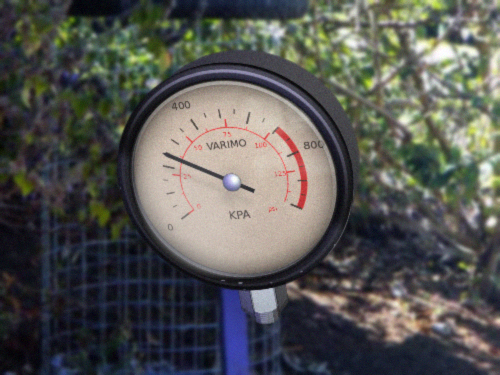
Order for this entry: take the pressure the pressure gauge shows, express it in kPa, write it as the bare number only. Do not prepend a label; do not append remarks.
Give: 250
